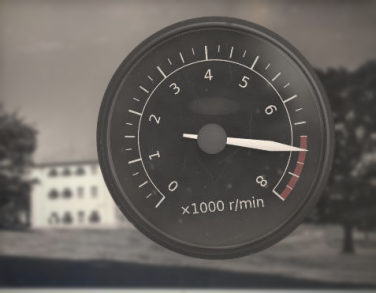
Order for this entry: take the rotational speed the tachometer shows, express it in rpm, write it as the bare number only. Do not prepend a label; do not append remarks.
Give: 7000
